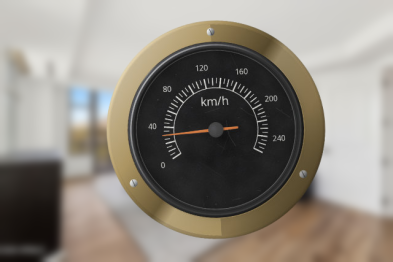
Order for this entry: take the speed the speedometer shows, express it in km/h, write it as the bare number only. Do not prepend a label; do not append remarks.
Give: 30
